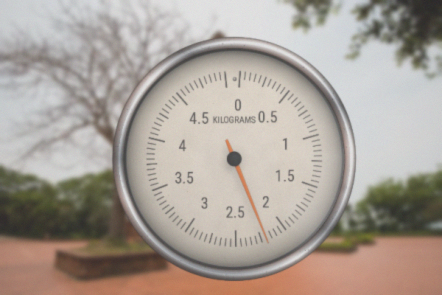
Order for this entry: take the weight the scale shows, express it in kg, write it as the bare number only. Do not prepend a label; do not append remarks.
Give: 2.2
